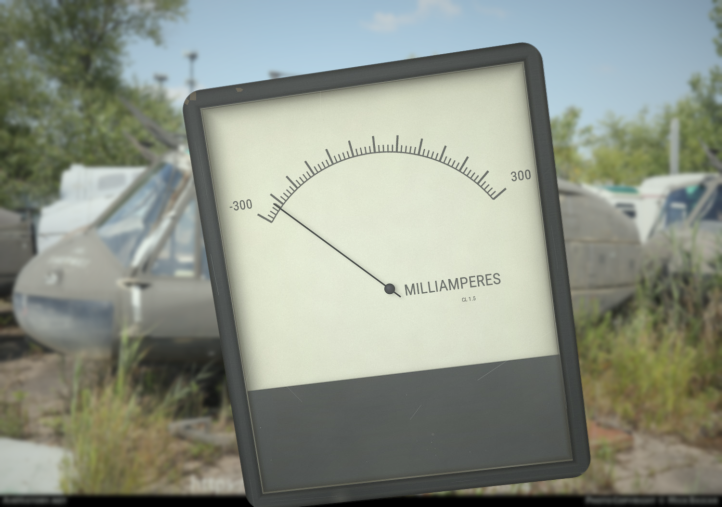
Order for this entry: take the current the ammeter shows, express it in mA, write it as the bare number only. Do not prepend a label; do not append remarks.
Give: -260
